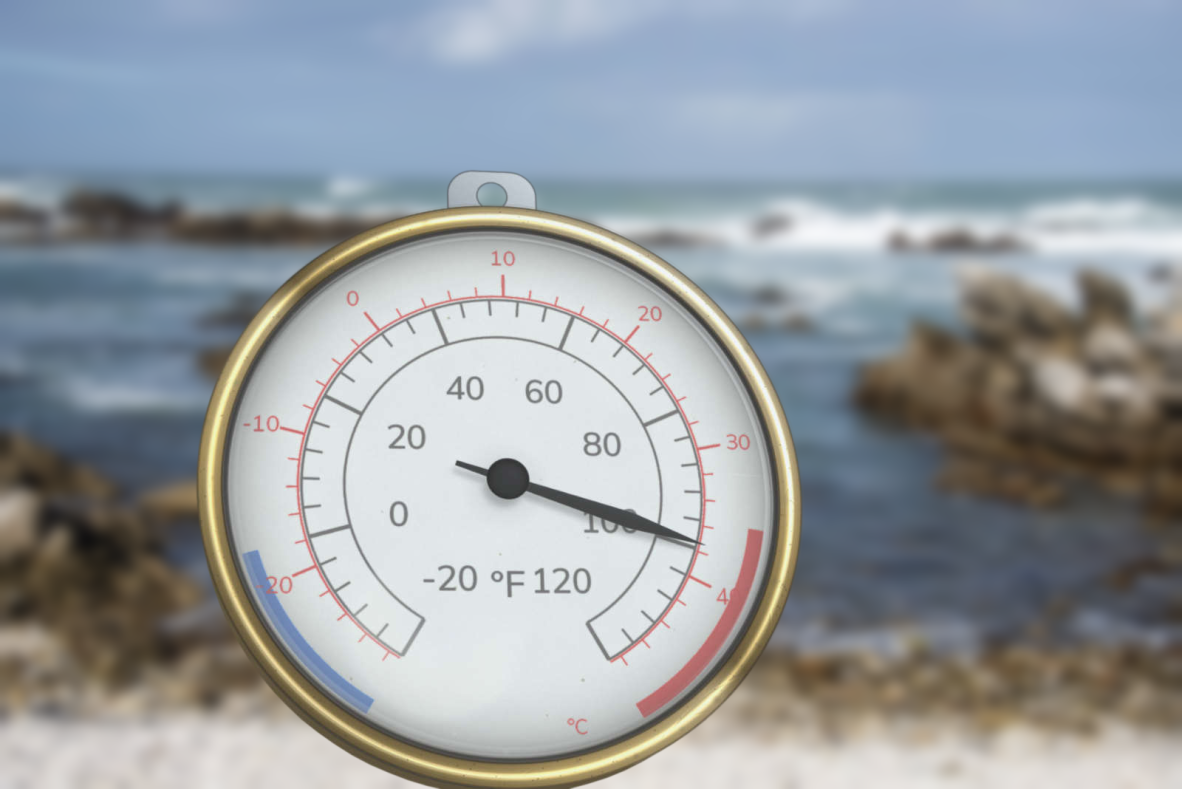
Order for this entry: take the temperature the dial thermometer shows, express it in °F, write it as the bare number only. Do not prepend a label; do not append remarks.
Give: 100
